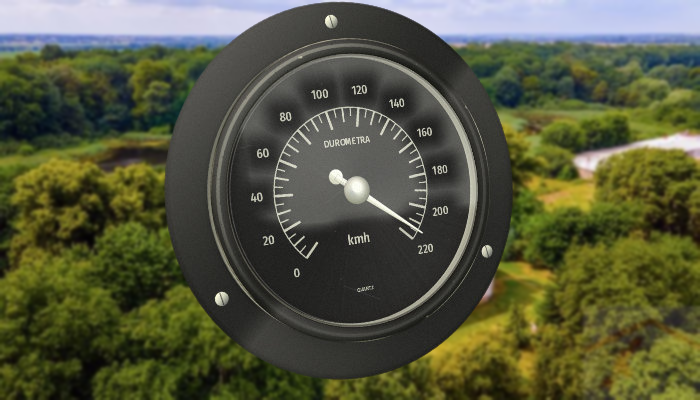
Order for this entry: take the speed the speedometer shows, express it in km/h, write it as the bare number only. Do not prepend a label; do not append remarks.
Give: 215
